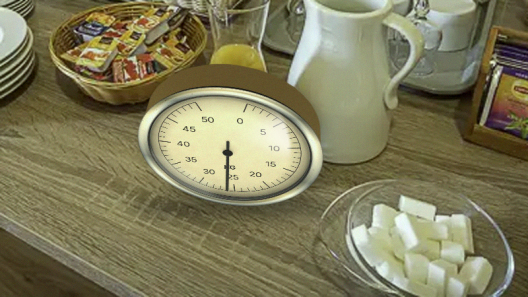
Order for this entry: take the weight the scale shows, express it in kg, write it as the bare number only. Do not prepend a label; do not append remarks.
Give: 26
